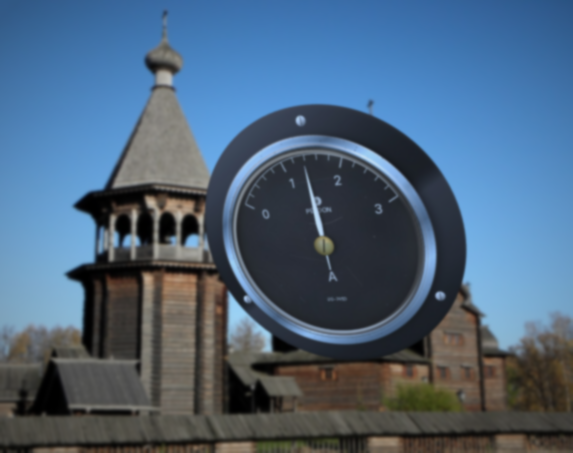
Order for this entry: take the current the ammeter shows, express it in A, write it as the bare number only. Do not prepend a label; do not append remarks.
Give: 1.4
